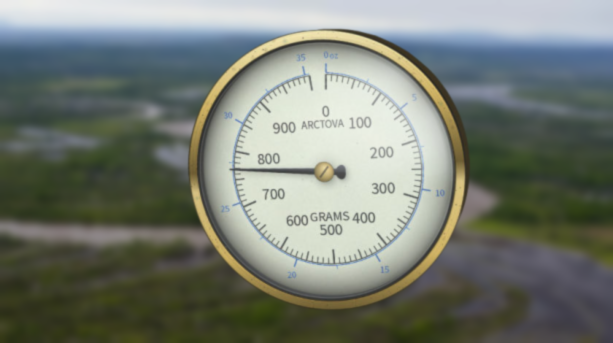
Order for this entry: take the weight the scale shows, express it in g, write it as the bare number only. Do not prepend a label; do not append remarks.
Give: 770
